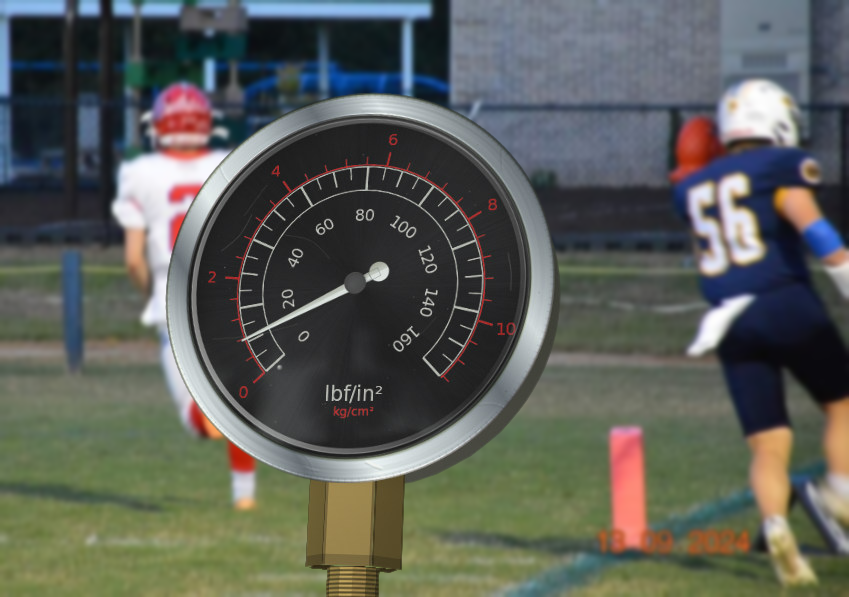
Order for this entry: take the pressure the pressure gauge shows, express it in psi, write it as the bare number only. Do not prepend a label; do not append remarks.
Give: 10
